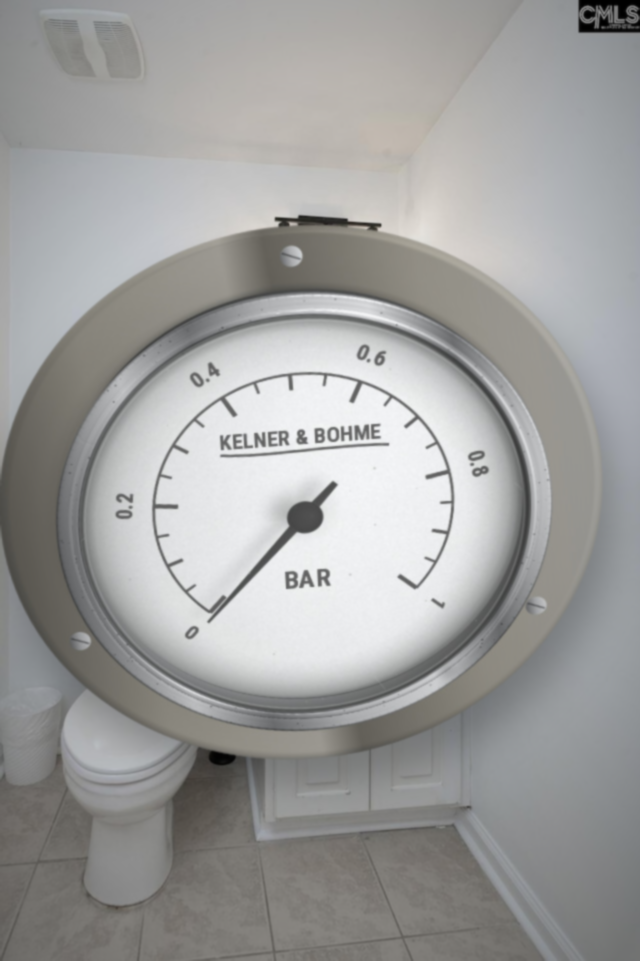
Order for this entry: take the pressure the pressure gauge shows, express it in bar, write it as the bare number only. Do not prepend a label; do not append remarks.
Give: 0
